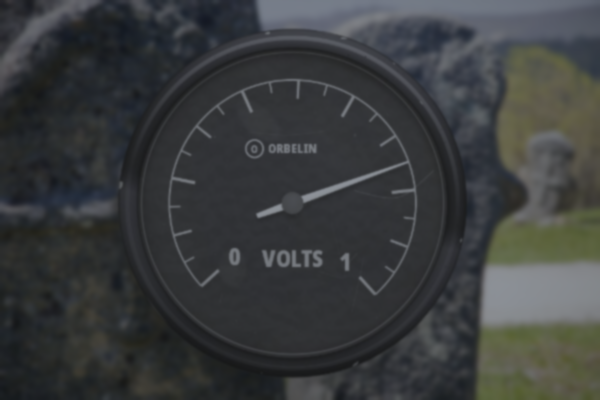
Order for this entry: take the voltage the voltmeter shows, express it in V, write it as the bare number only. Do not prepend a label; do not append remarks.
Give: 0.75
